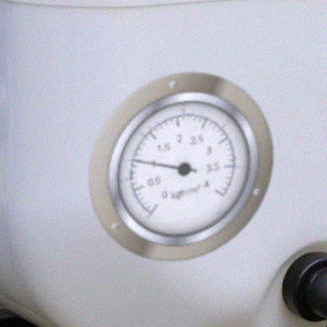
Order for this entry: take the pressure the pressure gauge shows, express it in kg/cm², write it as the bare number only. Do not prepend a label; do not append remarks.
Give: 1
